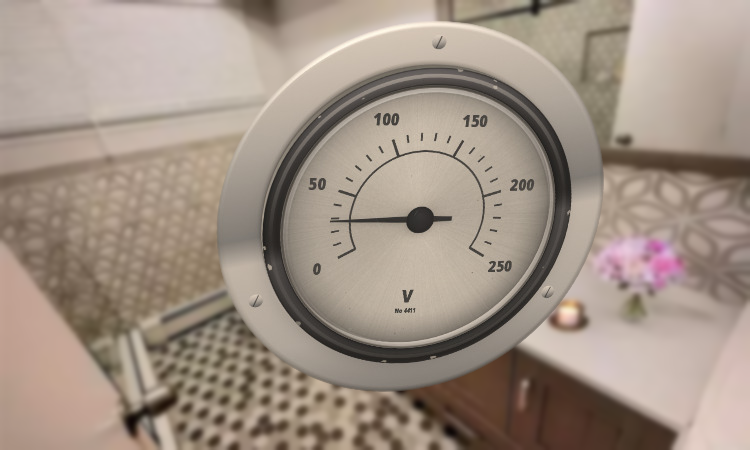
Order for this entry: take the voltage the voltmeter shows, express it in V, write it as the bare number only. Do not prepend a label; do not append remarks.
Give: 30
